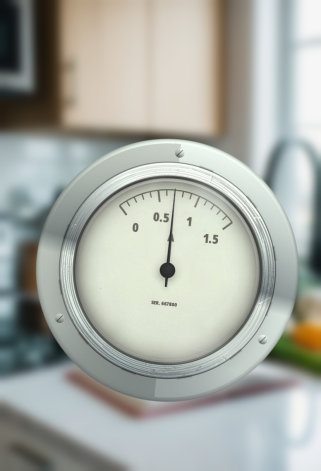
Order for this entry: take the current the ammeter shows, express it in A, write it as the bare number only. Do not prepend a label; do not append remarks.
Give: 0.7
